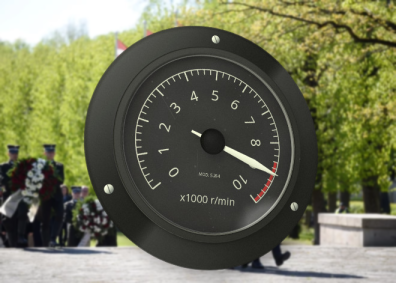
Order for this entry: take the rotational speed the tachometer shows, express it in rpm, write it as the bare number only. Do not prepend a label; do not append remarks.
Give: 9000
